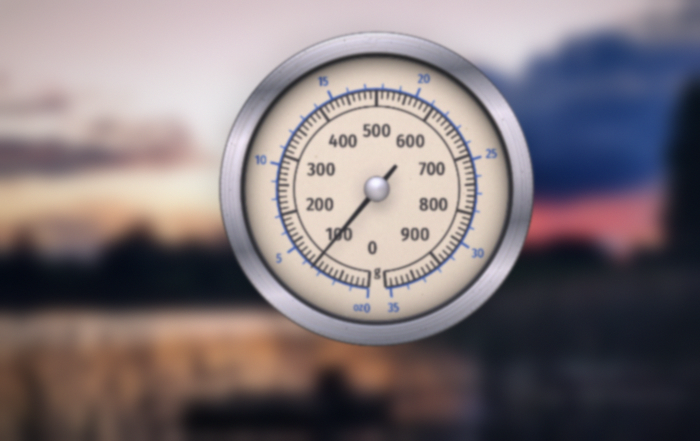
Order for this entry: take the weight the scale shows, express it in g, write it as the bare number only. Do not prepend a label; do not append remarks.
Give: 100
